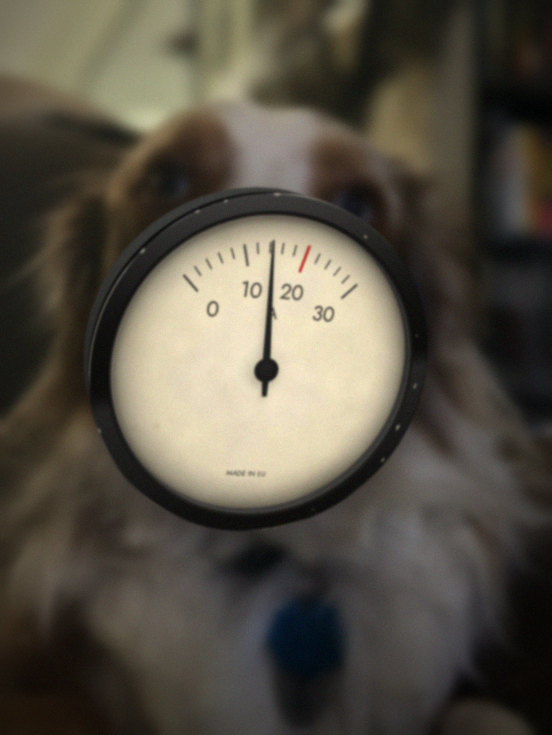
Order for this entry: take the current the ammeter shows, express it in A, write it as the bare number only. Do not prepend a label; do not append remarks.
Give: 14
